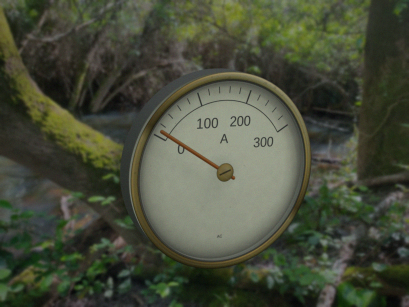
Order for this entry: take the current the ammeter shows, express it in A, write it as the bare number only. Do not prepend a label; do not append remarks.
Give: 10
